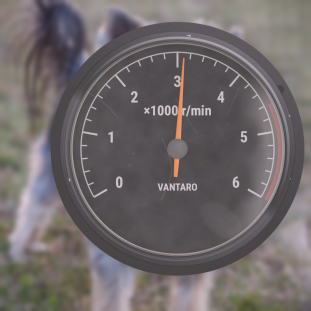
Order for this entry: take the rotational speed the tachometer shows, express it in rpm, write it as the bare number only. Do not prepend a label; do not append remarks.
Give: 3100
